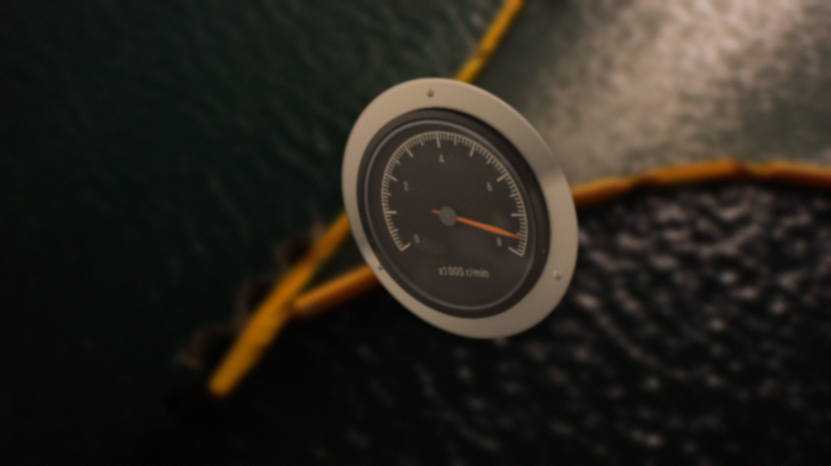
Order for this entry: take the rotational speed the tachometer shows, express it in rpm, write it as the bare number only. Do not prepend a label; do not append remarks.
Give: 7500
